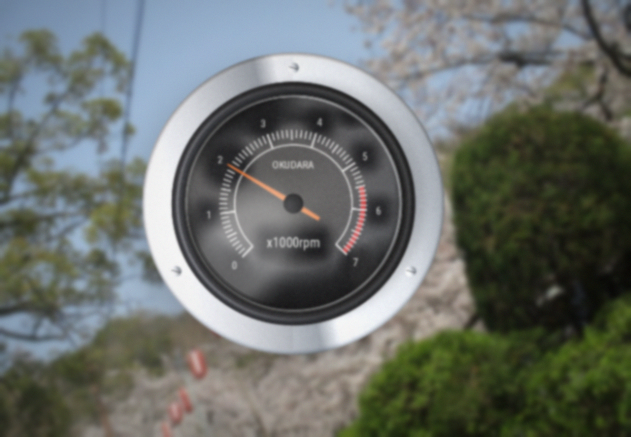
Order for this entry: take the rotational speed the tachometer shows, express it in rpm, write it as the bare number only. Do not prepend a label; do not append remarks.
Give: 2000
